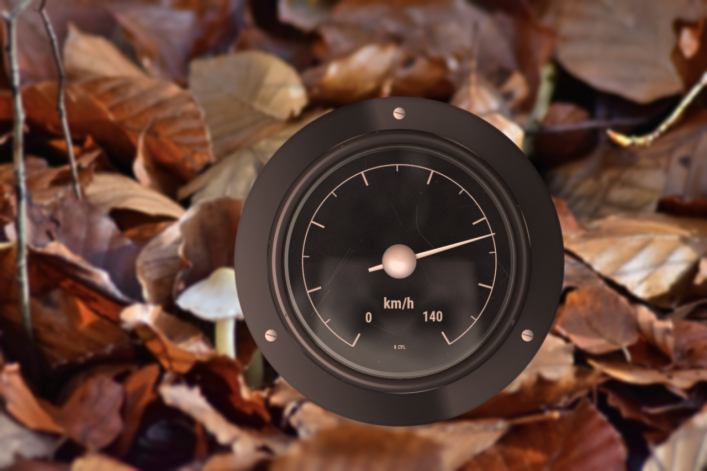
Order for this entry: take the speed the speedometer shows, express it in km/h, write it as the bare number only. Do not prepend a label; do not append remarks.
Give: 105
